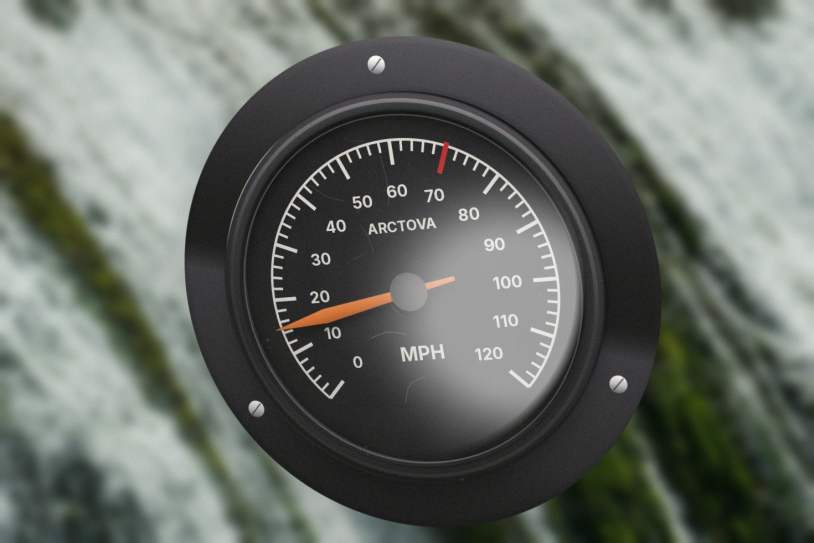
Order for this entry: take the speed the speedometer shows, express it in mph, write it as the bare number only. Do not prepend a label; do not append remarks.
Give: 15
